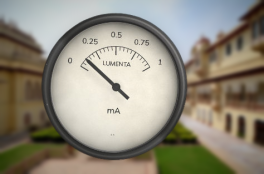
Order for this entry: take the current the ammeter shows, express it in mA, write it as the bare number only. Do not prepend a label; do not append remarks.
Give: 0.1
